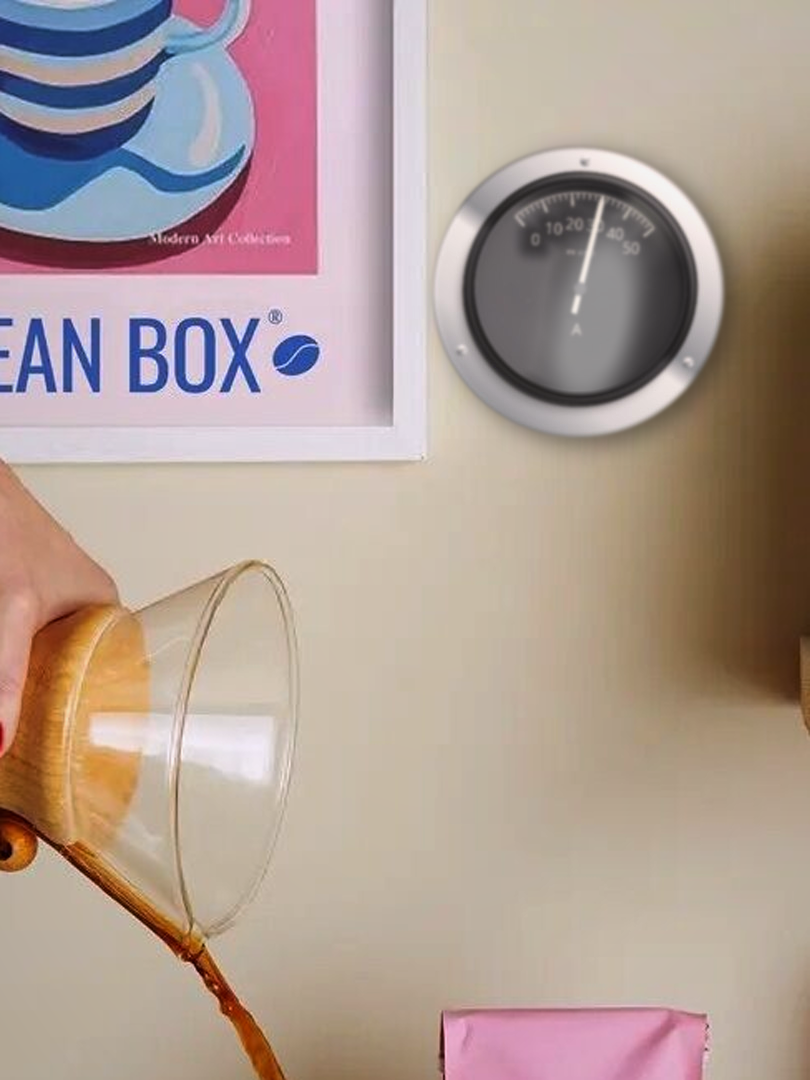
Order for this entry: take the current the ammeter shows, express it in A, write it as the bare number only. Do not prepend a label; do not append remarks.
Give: 30
